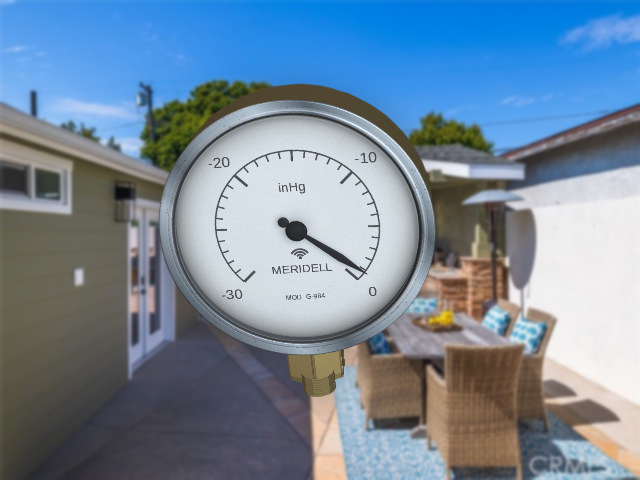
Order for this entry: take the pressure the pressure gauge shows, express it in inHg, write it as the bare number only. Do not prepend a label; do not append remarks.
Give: -1
